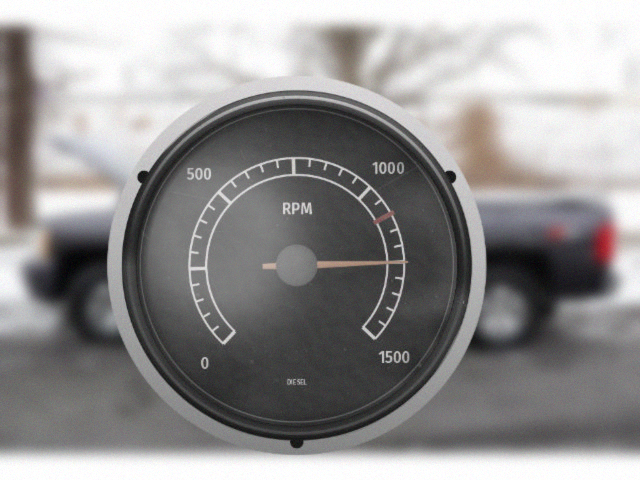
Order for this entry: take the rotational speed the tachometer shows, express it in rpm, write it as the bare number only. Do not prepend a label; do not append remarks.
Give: 1250
